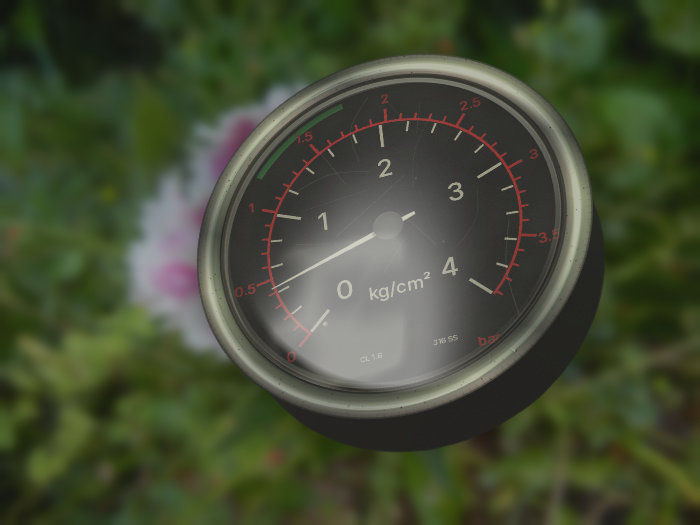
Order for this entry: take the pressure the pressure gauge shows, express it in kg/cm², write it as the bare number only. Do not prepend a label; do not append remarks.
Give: 0.4
